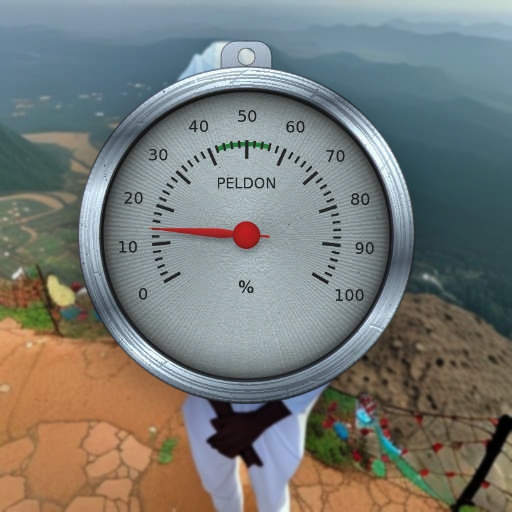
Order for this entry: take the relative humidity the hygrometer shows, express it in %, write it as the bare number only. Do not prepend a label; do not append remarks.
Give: 14
